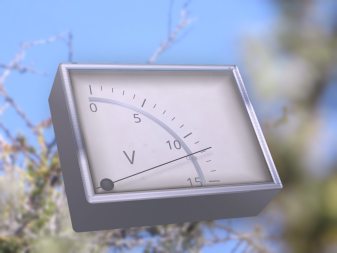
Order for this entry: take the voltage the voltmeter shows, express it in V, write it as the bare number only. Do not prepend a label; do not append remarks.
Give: 12
